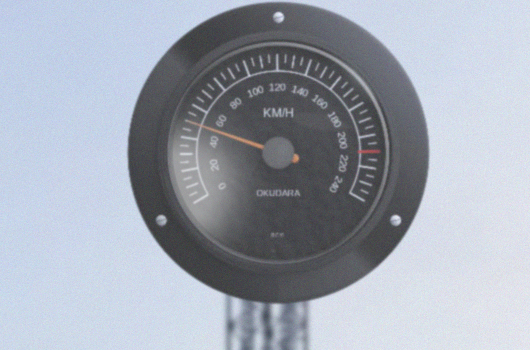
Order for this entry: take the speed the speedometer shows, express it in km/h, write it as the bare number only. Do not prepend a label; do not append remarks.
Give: 50
